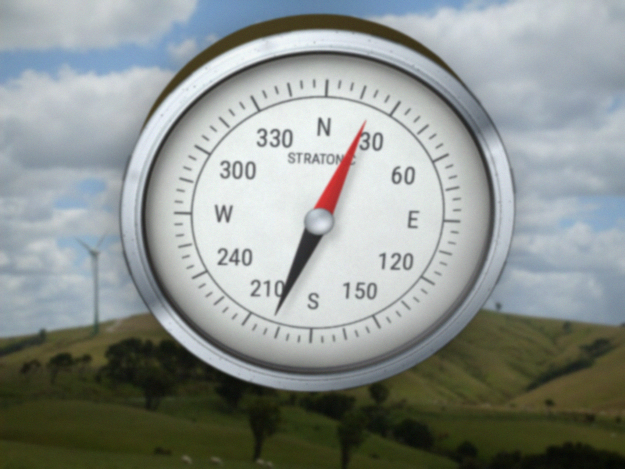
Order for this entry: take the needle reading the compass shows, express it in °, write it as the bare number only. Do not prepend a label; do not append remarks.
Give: 20
